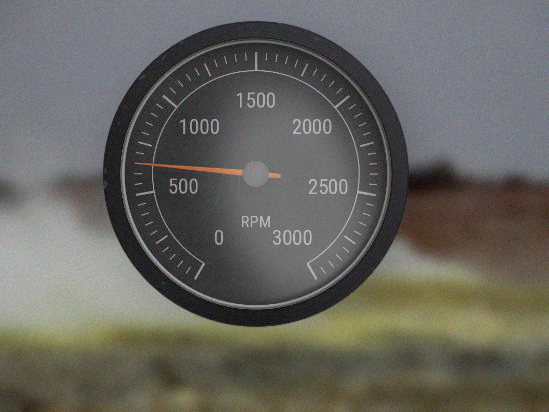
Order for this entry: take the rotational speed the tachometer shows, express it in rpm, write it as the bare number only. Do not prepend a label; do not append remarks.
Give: 650
